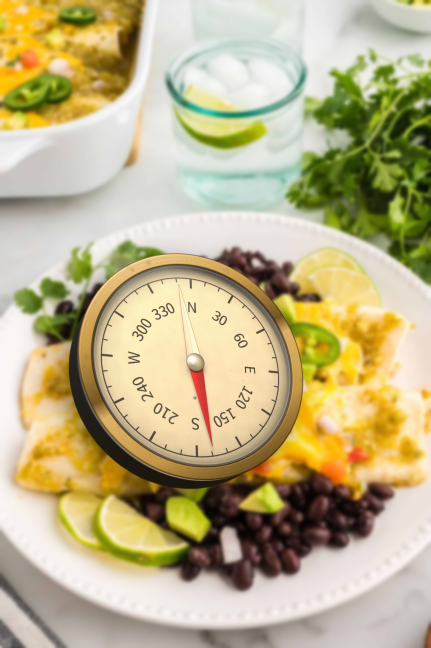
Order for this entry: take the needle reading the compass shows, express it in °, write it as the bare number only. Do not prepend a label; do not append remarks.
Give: 170
